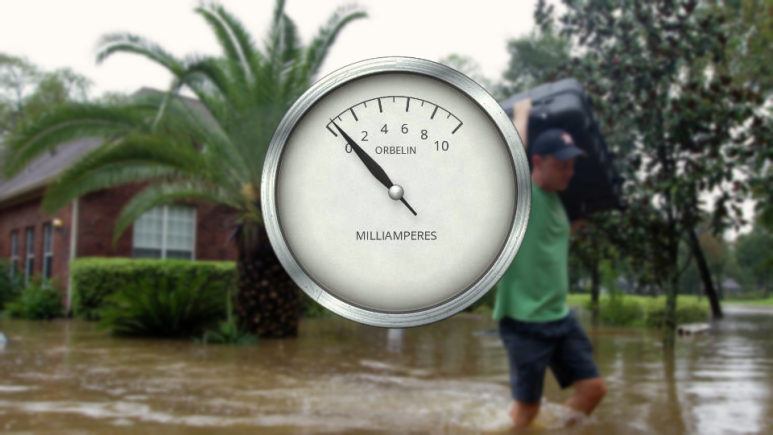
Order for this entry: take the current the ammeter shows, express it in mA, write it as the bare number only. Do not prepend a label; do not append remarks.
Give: 0.5
